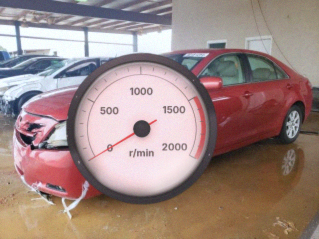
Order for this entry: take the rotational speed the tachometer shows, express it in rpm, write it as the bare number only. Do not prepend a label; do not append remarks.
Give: 0
